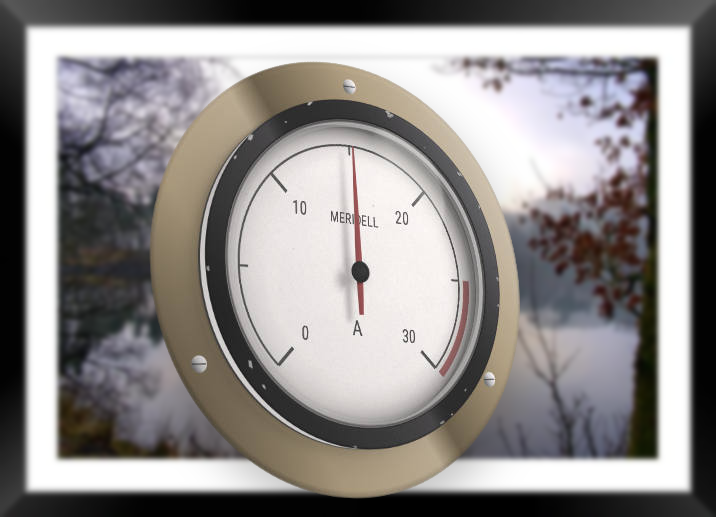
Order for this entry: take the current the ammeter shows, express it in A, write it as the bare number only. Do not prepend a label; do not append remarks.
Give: 15
